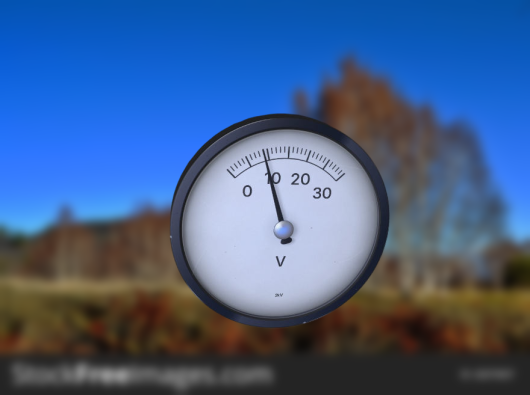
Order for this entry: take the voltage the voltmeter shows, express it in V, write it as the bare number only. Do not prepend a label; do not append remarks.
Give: 9
